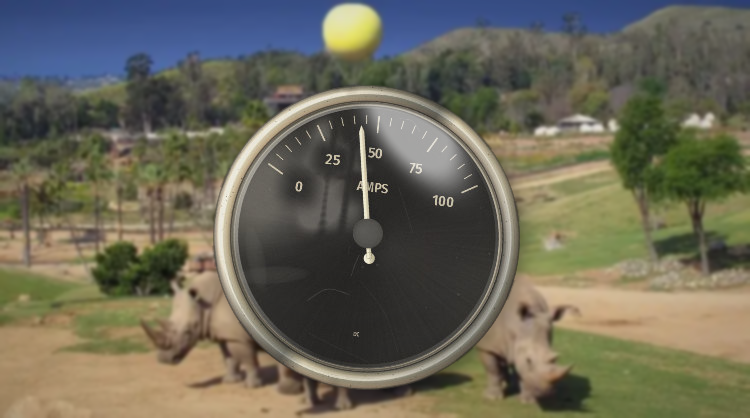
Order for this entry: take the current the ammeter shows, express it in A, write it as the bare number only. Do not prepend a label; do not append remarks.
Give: 42.5
